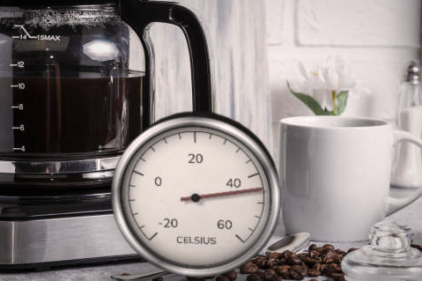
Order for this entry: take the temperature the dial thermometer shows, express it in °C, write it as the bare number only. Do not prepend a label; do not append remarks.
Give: 44
